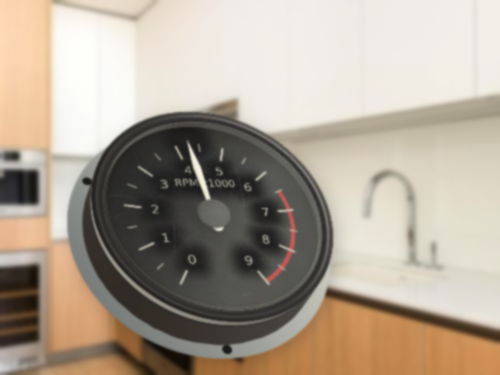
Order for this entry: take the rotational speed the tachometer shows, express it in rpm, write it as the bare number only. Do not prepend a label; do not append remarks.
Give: 4250
